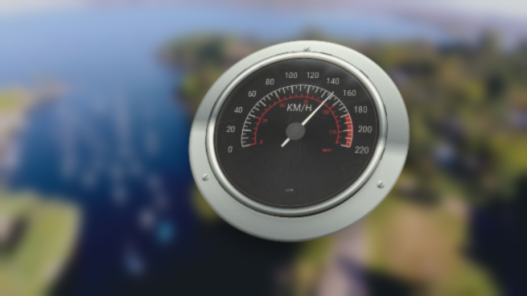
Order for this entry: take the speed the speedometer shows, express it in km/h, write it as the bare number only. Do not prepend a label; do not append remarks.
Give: 150
